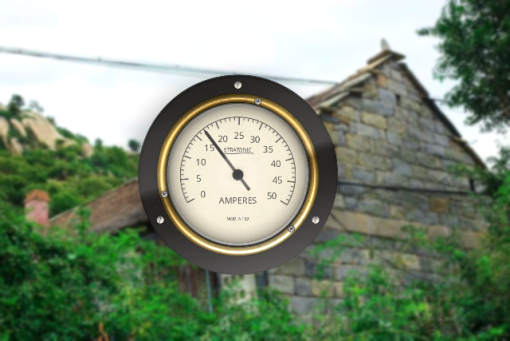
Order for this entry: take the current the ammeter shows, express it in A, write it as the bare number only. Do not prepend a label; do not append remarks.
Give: 17
